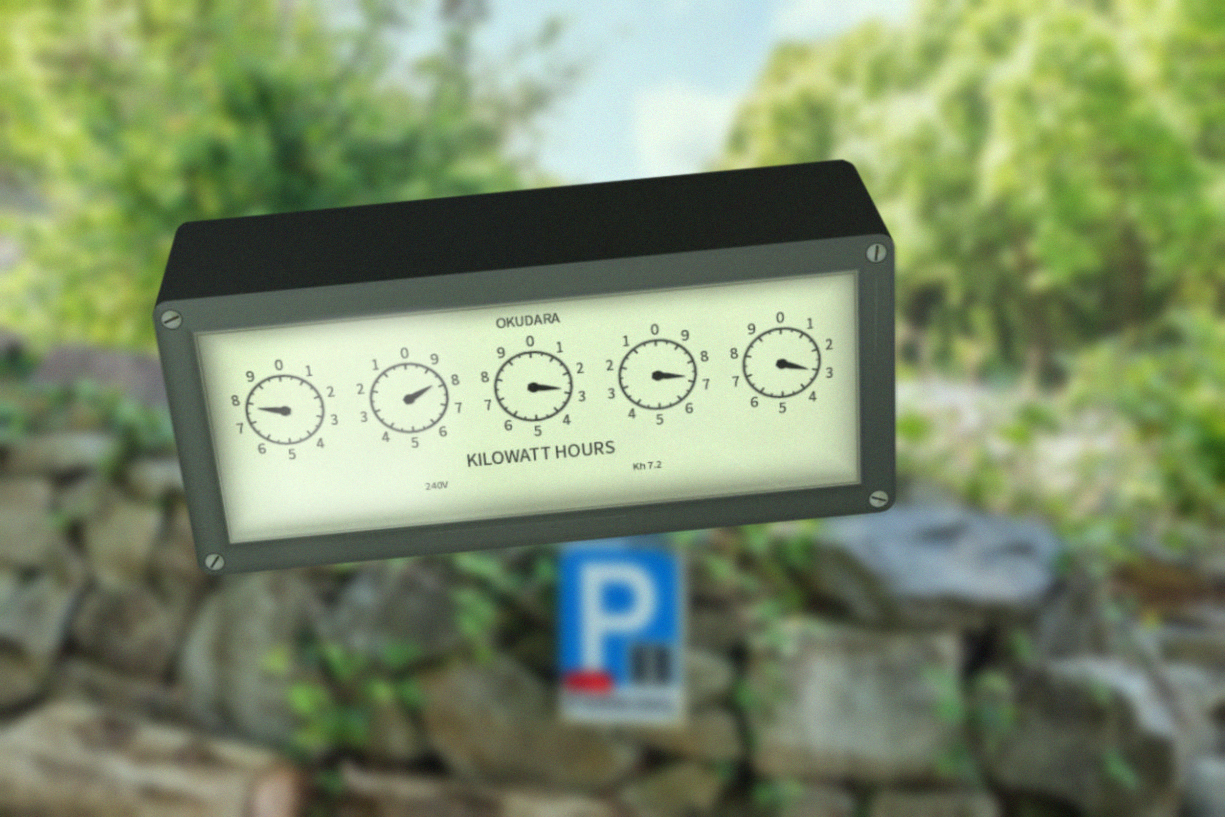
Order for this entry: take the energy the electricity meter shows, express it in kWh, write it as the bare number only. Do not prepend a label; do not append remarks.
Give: 78273
